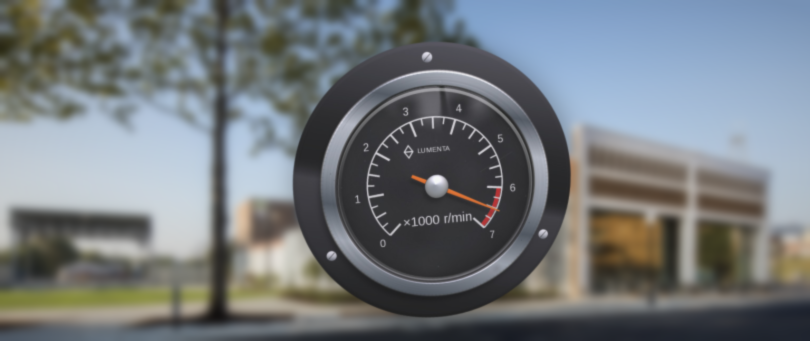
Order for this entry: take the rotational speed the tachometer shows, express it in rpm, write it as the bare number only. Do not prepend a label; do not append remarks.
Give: 6500
